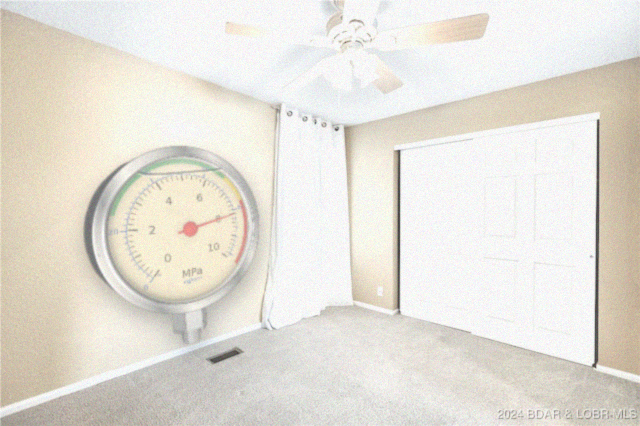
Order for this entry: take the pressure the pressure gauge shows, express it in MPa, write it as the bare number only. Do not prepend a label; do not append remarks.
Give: 8
